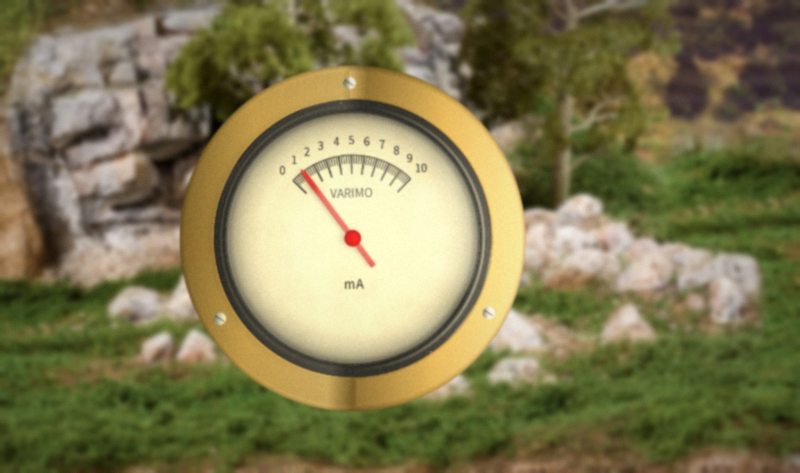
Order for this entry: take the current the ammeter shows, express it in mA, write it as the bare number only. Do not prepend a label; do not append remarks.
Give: 1
